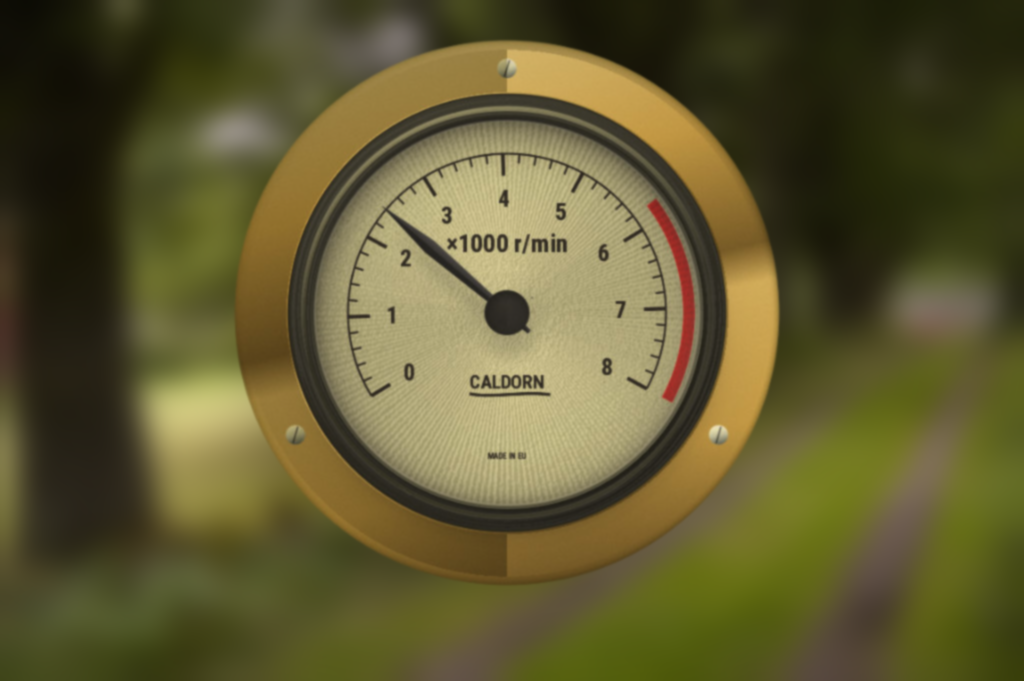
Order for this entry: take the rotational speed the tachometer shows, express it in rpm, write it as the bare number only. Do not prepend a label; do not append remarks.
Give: 2400
